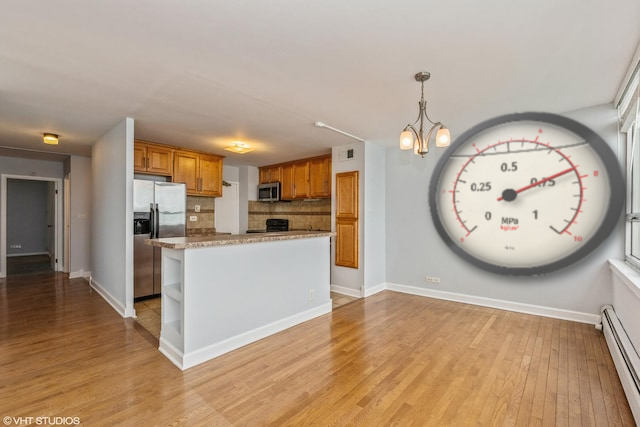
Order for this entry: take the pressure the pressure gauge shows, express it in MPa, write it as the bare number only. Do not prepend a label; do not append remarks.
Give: 0.75
